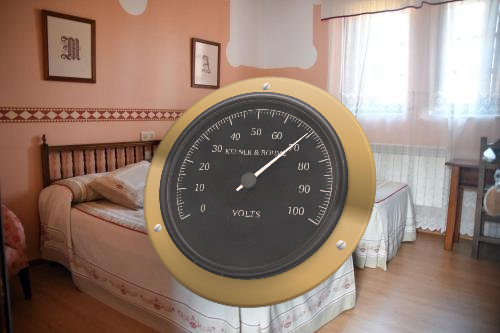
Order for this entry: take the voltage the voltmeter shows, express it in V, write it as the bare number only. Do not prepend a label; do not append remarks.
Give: 70
